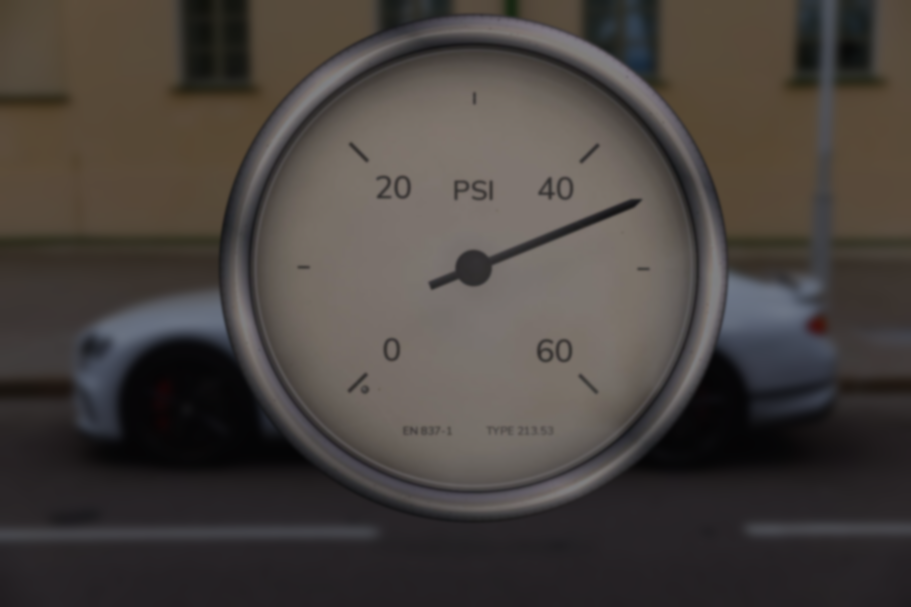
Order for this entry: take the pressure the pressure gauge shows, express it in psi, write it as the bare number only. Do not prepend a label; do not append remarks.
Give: 45
